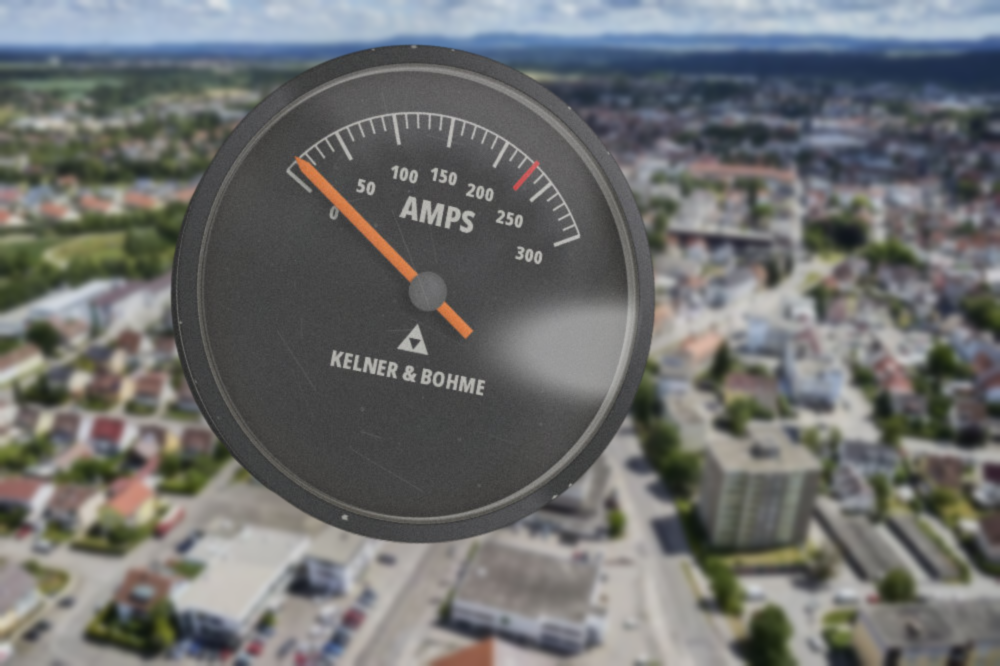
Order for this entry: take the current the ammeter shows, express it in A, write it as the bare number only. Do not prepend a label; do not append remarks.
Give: 10
